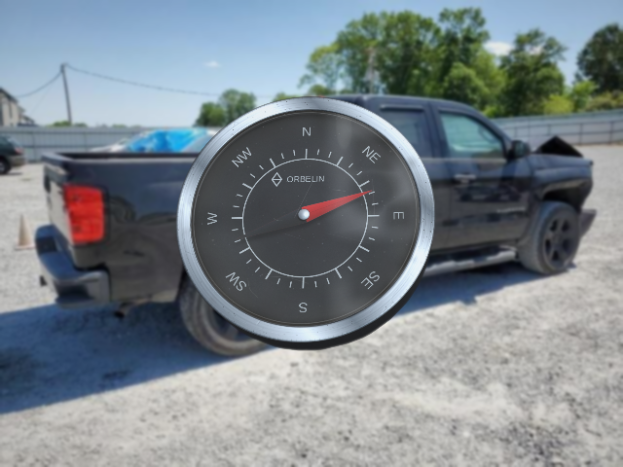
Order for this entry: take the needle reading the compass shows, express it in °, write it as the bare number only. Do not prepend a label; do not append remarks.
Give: 70
